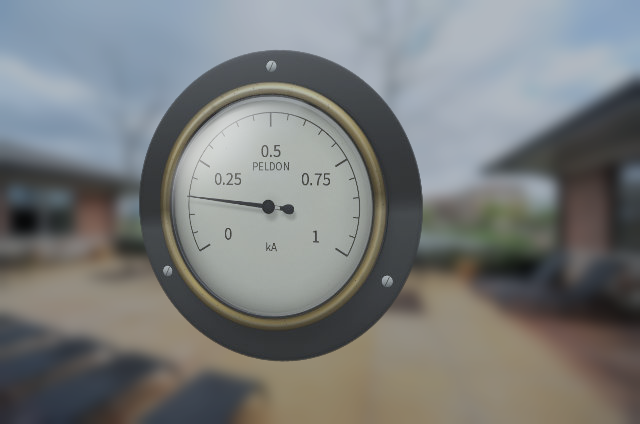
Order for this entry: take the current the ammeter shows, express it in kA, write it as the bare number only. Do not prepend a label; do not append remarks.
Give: 0.15
